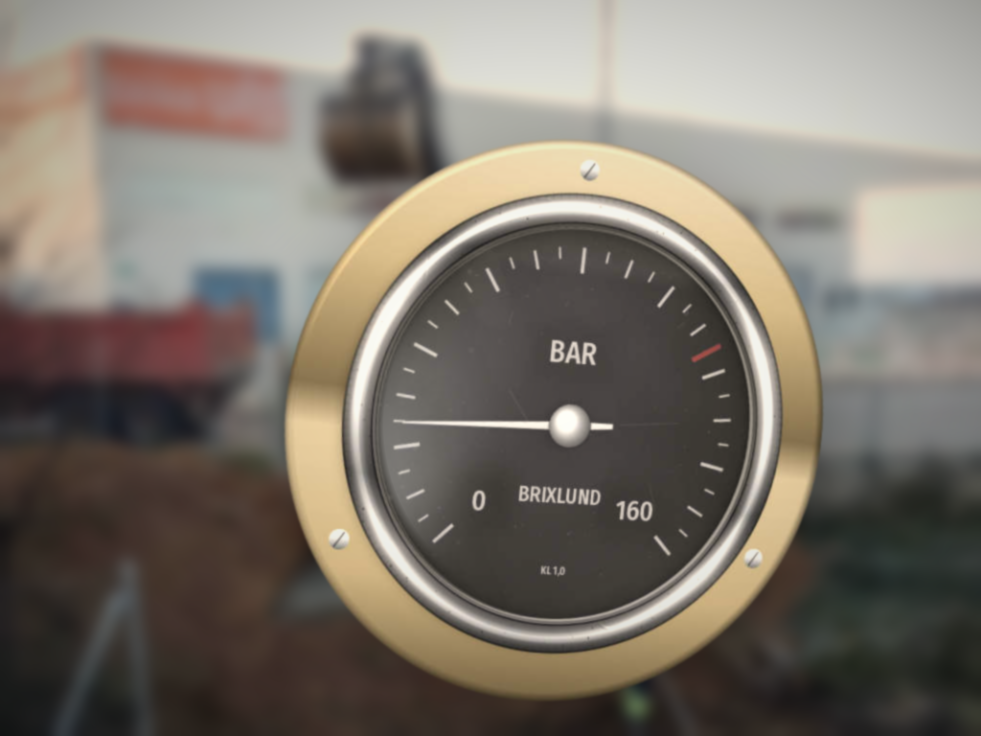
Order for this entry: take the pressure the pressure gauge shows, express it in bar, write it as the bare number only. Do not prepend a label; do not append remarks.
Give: 25
